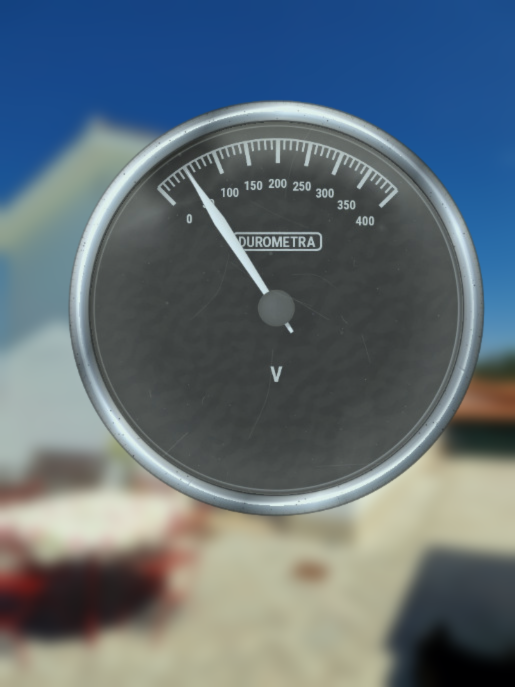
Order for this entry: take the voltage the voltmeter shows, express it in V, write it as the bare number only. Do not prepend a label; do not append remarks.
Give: 50
